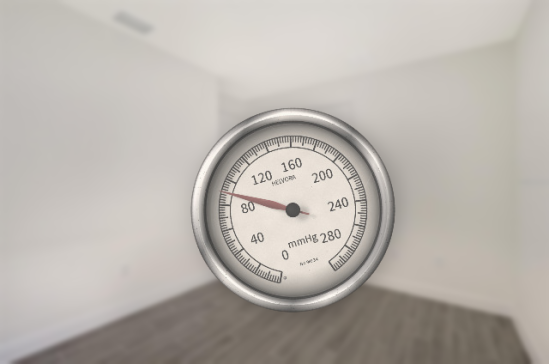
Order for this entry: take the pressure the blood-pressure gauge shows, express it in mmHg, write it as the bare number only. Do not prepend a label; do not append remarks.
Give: 90
